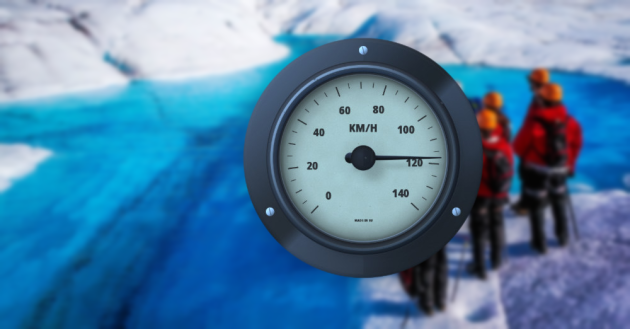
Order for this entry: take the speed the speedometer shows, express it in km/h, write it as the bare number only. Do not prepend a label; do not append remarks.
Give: 117.5
